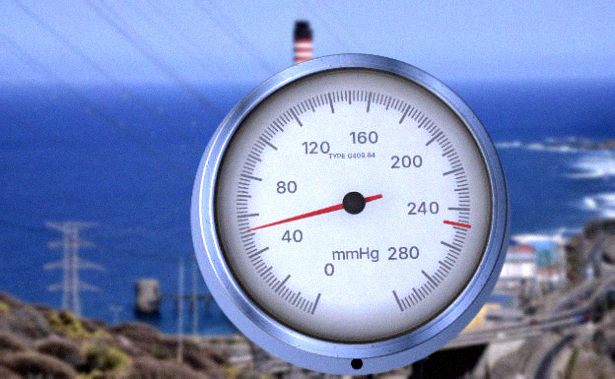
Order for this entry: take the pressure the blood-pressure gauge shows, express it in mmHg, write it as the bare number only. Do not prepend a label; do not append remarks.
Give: 52
